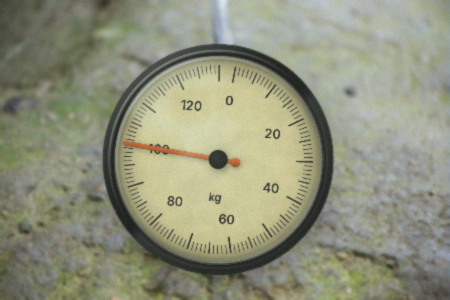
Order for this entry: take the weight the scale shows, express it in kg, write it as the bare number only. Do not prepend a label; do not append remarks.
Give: 100
